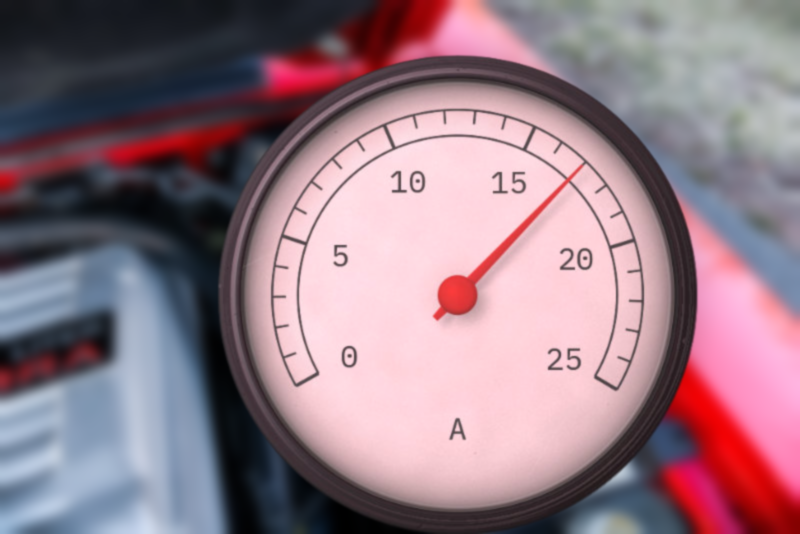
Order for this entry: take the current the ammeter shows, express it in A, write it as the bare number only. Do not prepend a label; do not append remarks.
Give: 17
